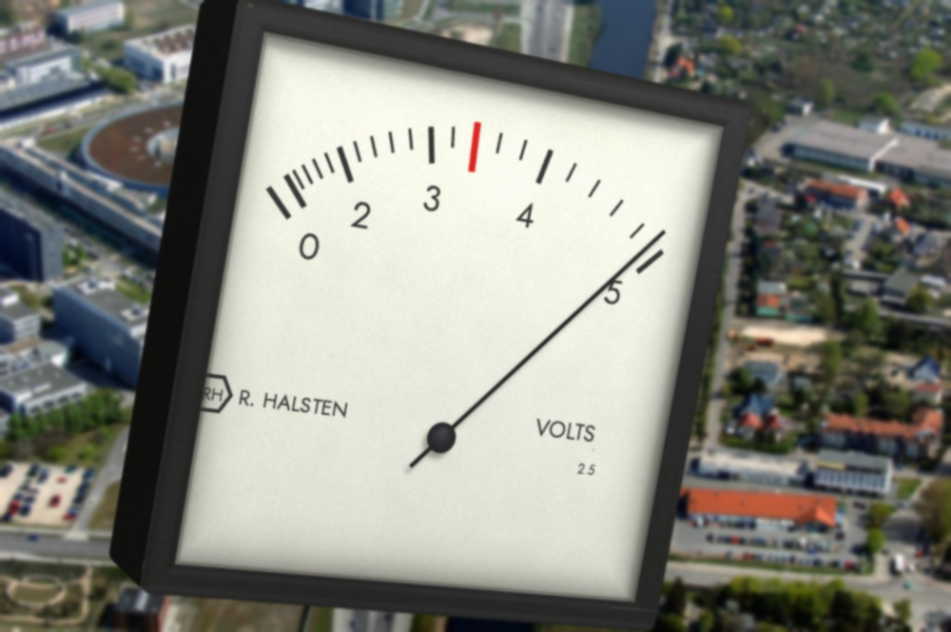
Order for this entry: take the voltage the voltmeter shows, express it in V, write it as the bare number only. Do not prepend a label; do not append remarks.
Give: 4.9
